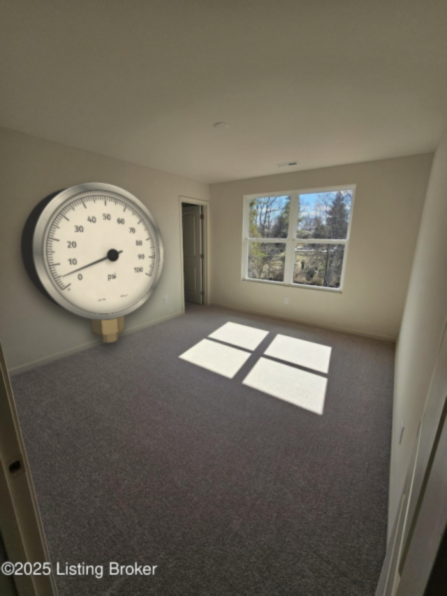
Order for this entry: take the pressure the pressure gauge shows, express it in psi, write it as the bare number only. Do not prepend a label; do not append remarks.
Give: 5
